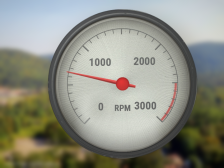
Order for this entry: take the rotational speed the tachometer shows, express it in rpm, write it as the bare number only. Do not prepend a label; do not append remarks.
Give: 650
